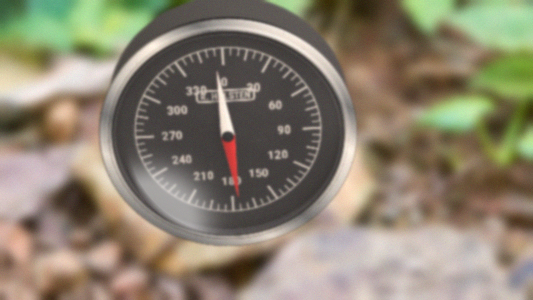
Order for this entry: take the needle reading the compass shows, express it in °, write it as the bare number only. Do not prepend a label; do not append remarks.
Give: 175
